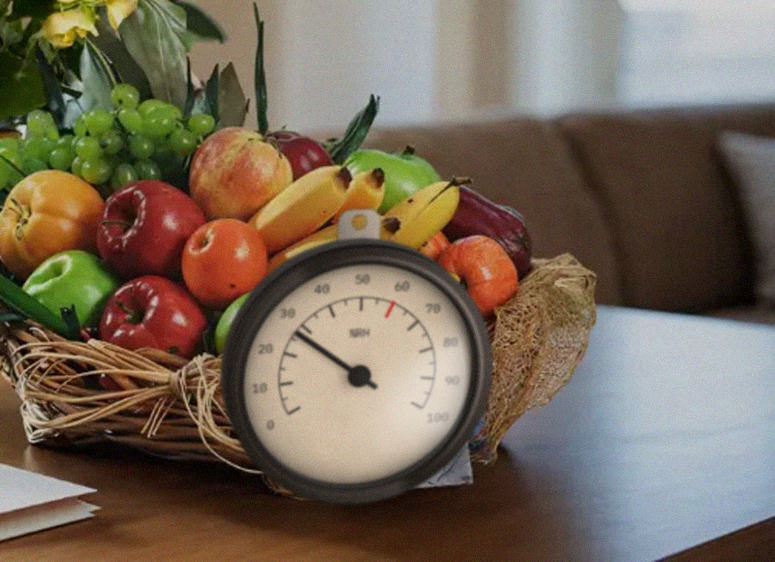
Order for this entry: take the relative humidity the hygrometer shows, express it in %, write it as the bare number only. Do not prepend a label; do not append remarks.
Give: 27.5
